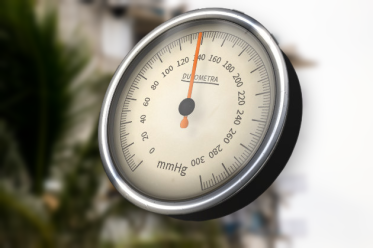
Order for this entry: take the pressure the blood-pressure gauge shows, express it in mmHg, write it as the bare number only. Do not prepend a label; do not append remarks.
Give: 140
